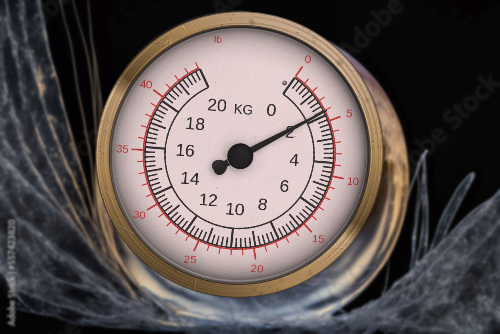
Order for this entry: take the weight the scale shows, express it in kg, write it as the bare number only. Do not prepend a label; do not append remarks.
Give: 1.8
